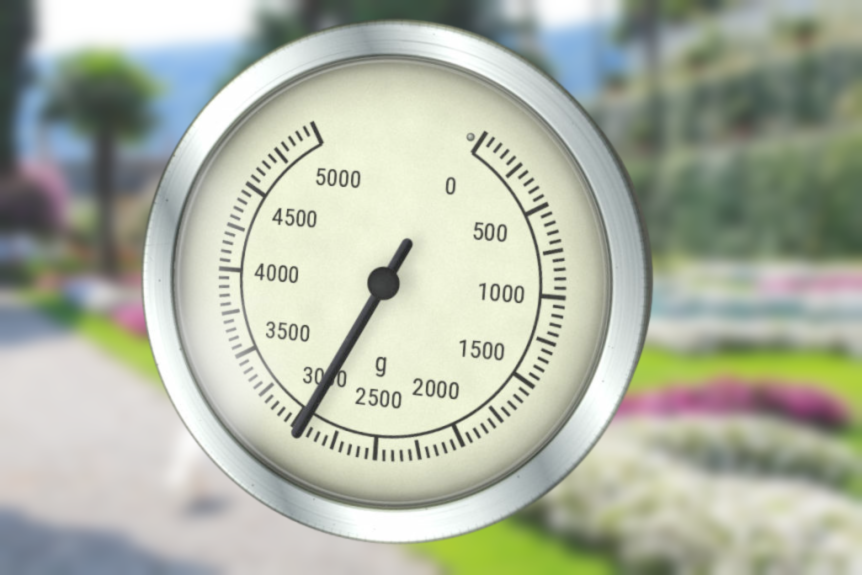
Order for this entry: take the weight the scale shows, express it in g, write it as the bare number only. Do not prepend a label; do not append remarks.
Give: 2950
